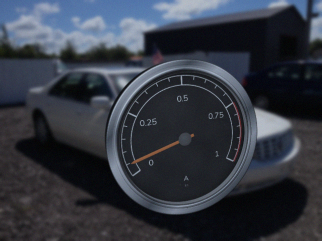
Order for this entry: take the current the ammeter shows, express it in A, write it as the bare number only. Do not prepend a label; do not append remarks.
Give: 0.05
